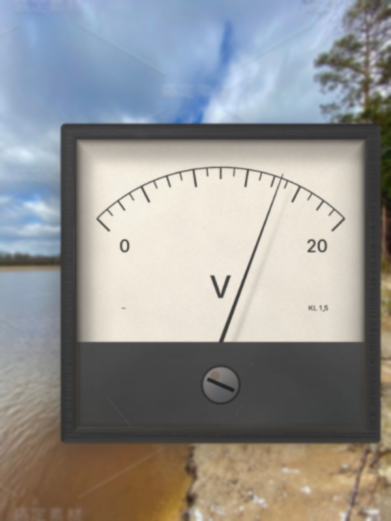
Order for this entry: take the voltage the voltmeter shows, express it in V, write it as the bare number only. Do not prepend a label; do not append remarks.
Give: 14.5
